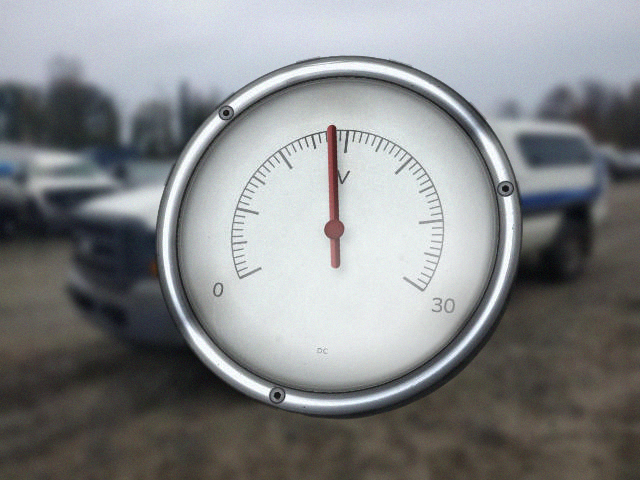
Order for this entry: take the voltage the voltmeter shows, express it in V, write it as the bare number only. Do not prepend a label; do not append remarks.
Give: 14
